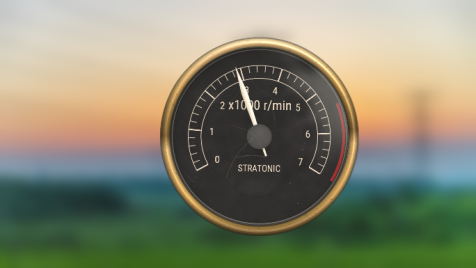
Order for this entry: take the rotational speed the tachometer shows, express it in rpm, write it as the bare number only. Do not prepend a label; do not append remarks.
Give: 2900
